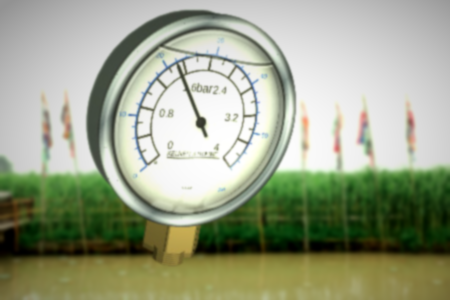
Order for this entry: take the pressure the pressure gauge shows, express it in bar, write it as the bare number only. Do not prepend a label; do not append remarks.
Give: 1.5
